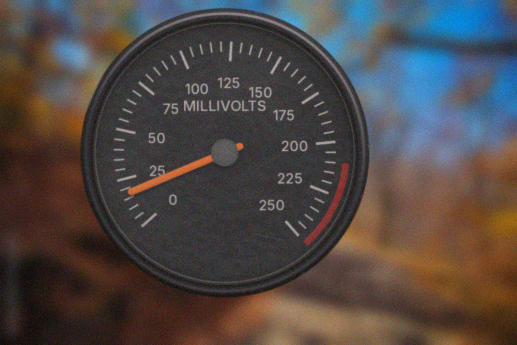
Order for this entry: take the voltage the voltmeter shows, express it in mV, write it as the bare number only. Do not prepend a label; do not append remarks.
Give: 17.5
